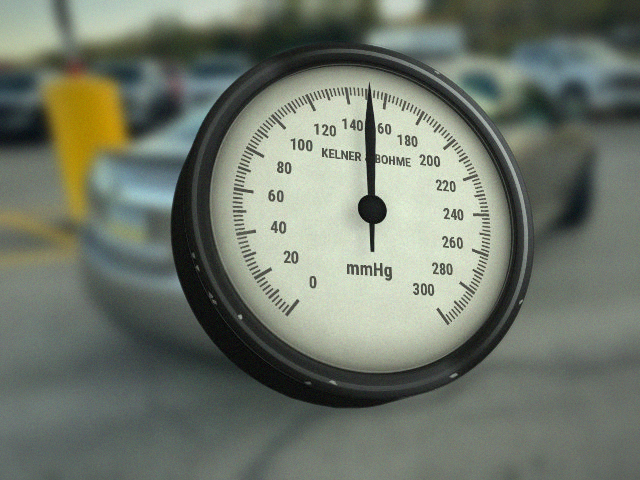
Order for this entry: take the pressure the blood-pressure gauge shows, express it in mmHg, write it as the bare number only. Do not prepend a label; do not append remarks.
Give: 150
